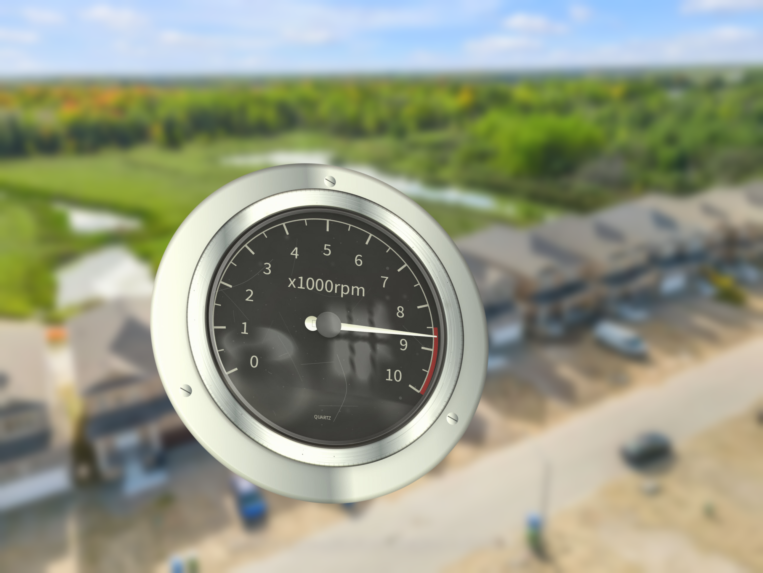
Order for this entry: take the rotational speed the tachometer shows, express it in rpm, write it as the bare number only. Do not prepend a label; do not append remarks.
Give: 8750
